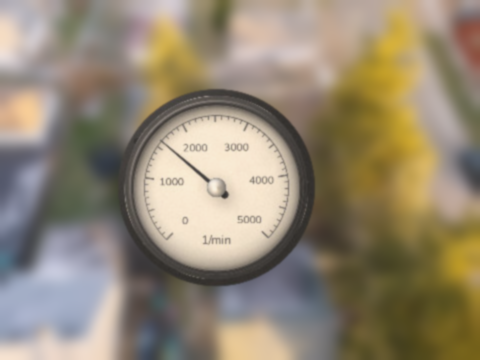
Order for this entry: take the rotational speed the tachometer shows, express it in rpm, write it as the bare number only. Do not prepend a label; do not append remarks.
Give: 1600
